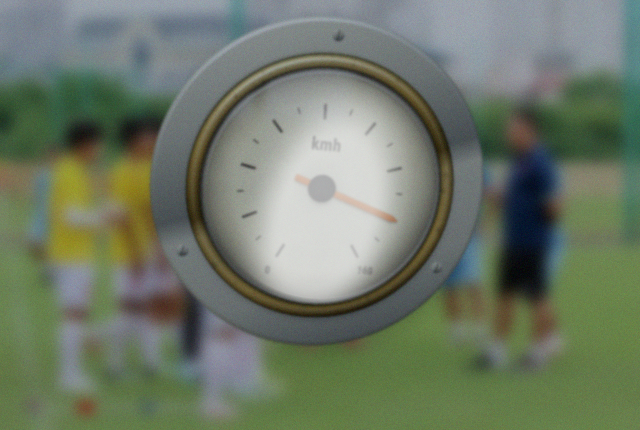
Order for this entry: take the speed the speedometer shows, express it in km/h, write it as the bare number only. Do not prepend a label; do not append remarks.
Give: 140
